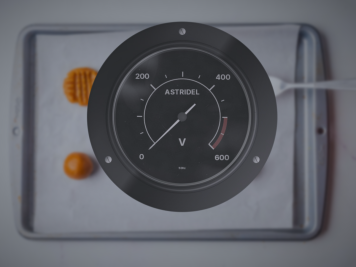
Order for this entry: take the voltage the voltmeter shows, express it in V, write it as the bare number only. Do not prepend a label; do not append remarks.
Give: 0
